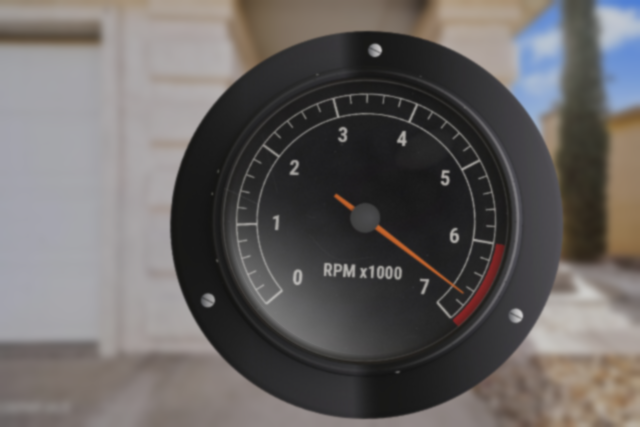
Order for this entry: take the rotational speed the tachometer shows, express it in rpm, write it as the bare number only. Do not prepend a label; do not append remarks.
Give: 6700
